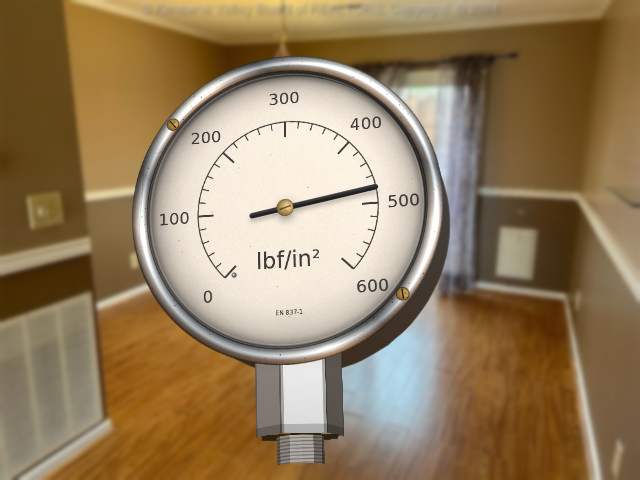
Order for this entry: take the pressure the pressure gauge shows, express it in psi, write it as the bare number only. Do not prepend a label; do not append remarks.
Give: 480
